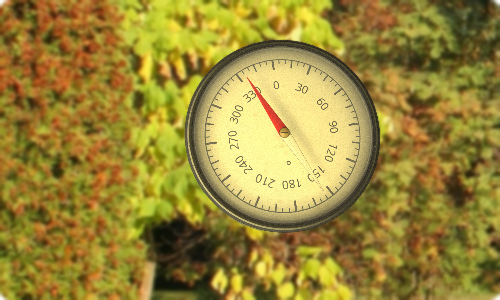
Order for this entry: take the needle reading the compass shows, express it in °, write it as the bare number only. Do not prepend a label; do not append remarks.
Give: 335
